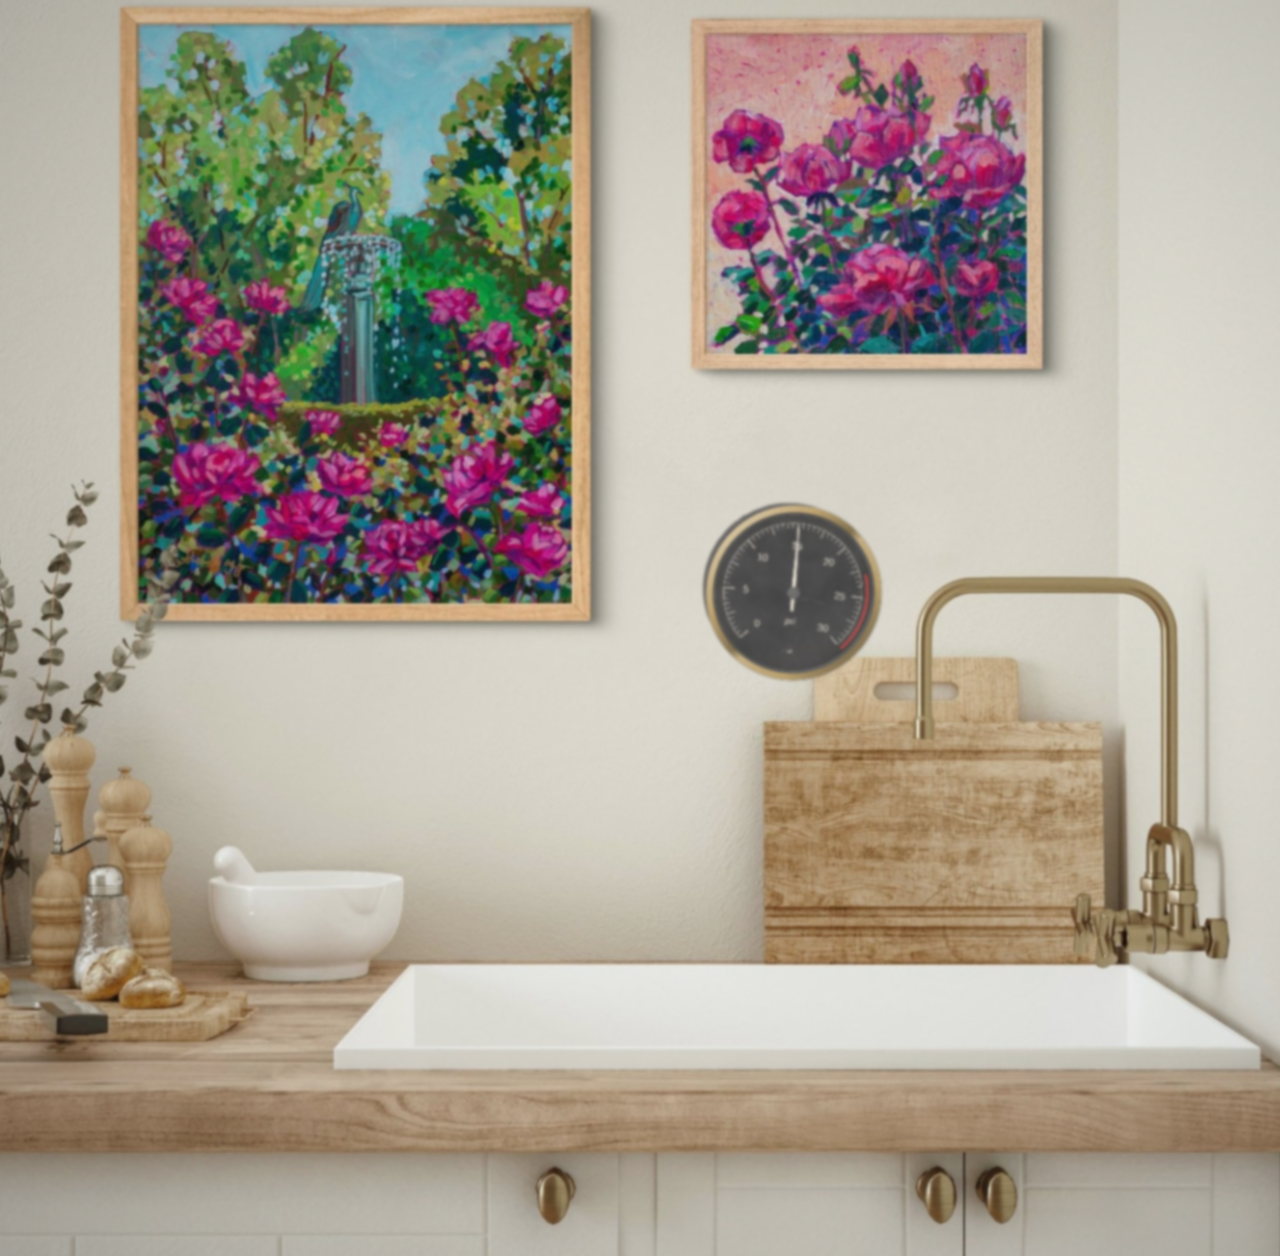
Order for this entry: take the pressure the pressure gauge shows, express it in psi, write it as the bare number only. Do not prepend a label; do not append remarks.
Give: 15
